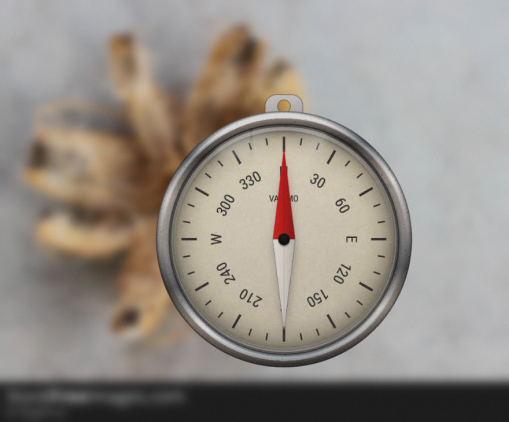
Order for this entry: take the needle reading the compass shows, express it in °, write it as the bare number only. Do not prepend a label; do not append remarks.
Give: 0
